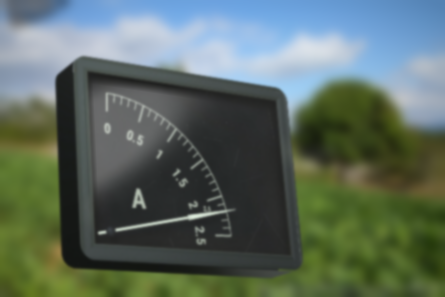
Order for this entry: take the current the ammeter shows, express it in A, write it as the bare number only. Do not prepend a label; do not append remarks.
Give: 2.2
